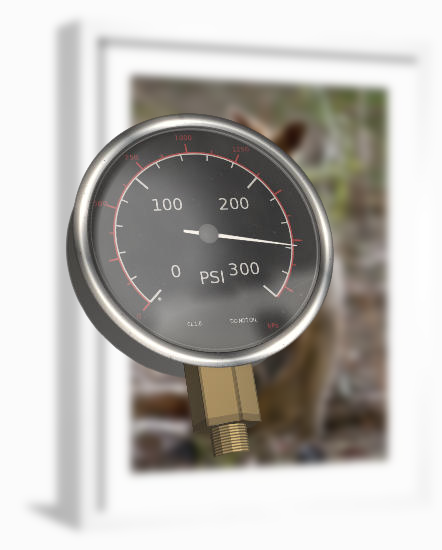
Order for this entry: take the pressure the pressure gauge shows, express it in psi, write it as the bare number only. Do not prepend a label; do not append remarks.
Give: 260
